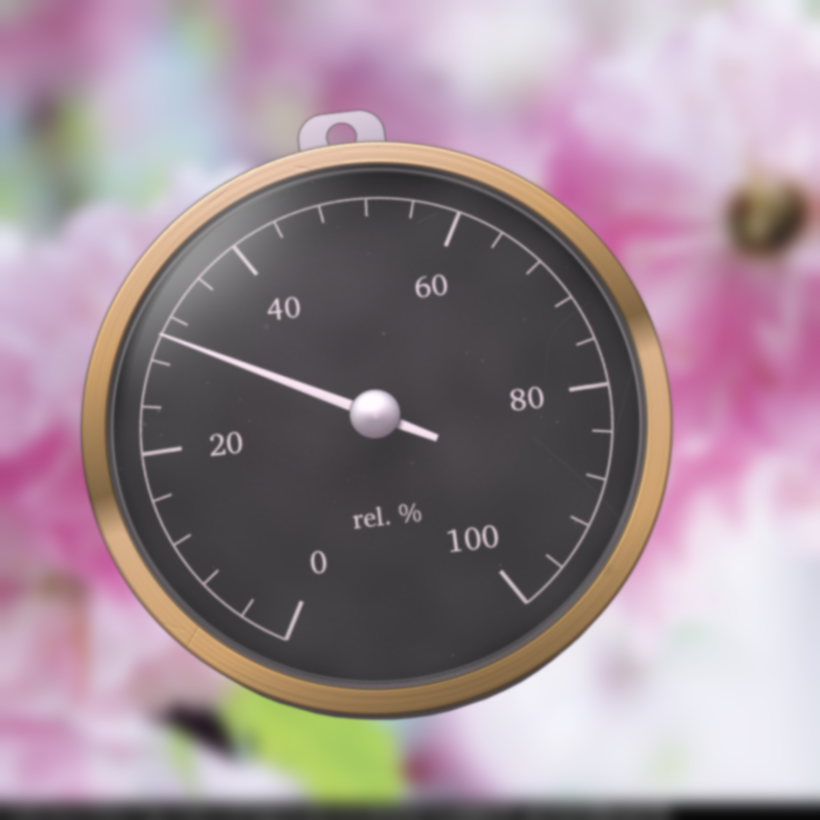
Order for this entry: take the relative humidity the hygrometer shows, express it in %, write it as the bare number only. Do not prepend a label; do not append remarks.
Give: 30
